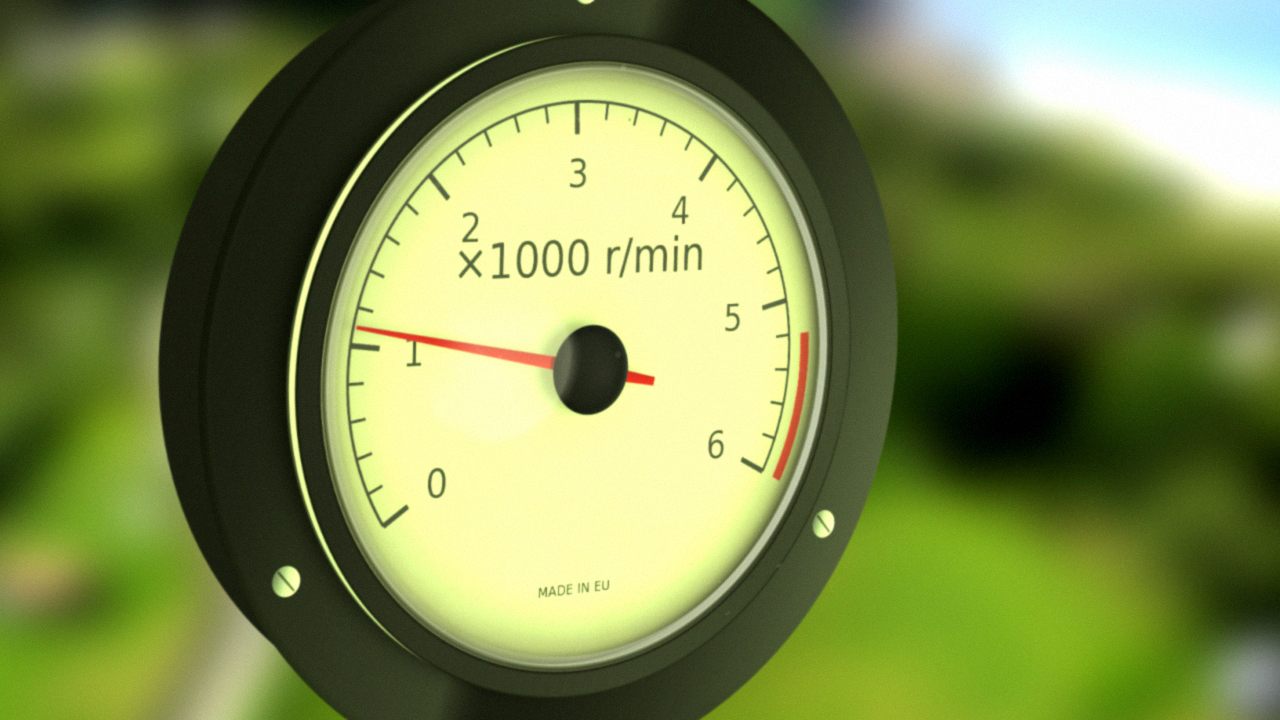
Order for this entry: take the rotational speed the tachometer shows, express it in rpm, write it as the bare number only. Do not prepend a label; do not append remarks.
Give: 1100
